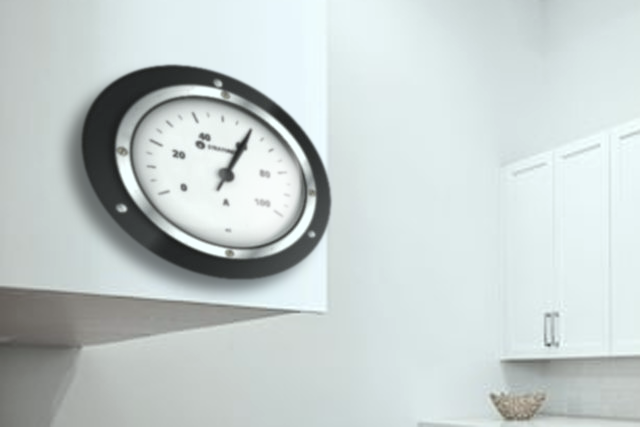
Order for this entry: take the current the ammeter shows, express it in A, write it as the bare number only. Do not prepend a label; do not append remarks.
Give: 60
